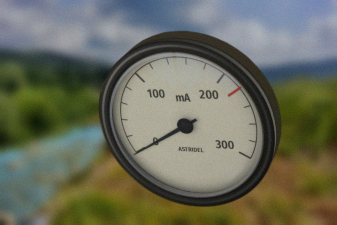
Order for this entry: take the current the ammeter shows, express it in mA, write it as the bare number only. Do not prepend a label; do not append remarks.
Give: 0
